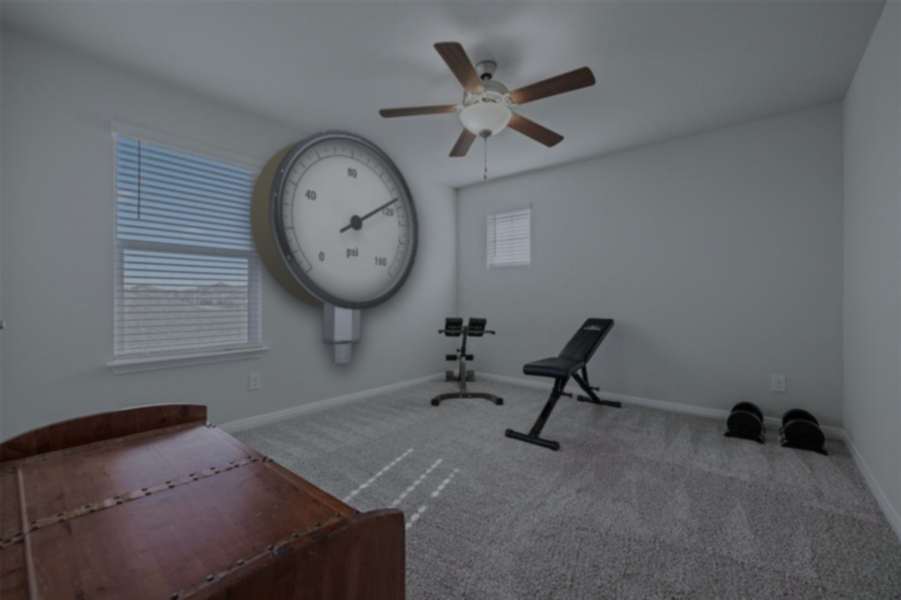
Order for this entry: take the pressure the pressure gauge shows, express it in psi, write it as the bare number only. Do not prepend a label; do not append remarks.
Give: 115
